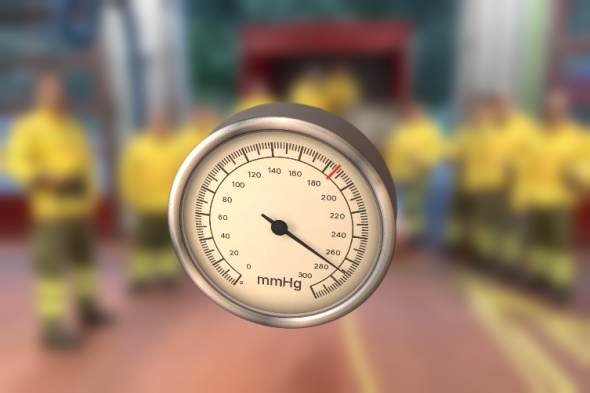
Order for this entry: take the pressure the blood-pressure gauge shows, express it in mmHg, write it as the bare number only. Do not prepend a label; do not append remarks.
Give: 270
